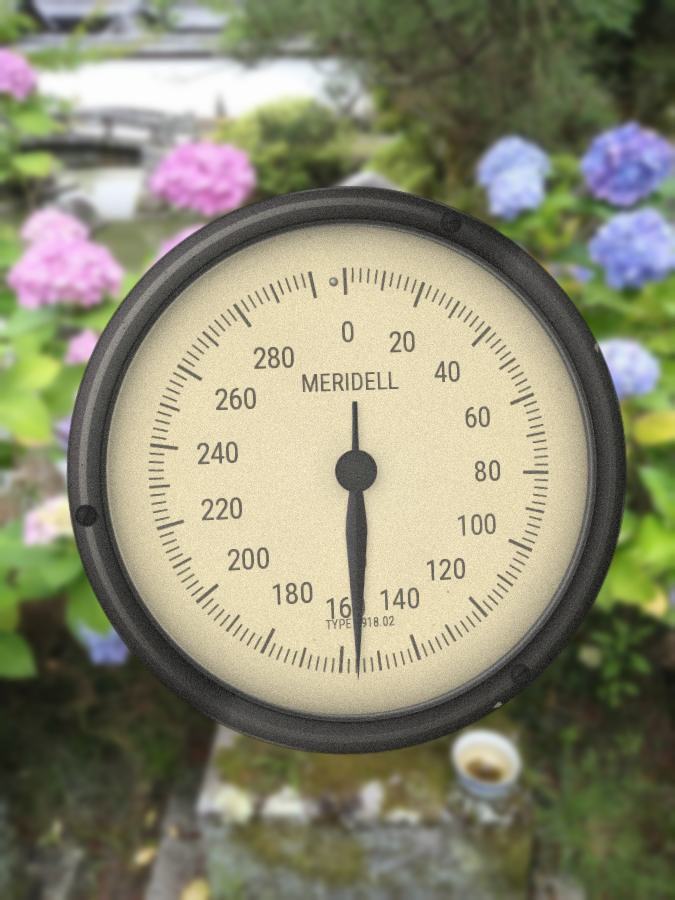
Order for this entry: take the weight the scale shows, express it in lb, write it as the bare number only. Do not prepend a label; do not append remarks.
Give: 156
